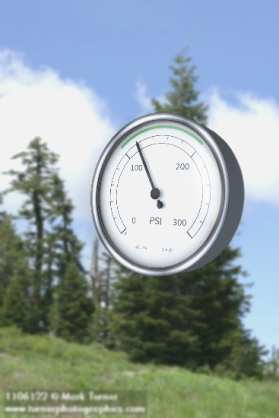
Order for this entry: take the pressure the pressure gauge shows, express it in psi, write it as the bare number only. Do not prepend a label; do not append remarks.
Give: 120
